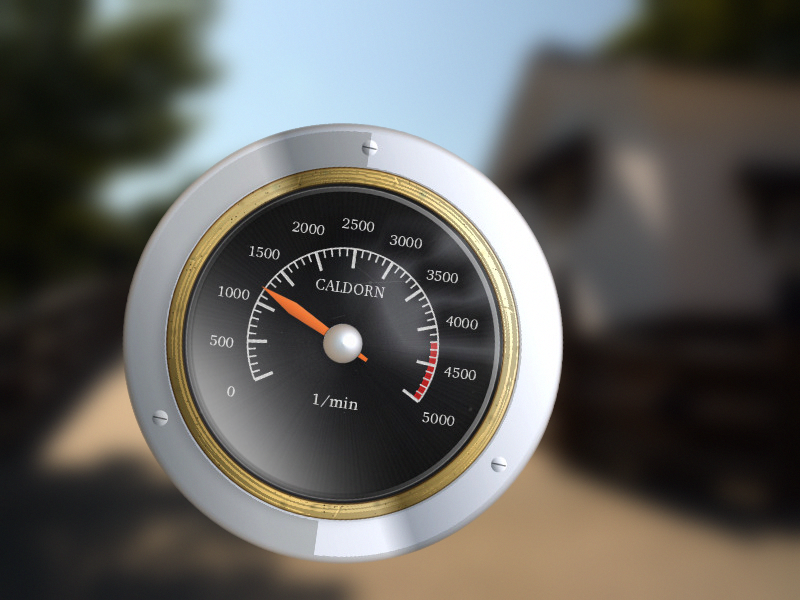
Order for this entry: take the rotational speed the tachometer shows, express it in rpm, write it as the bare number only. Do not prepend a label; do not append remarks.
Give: 1200
